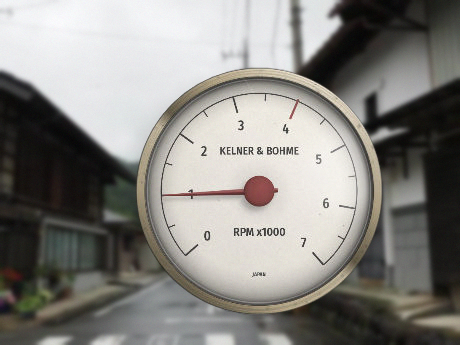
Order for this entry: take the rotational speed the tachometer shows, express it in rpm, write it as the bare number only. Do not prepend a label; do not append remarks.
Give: 1000
